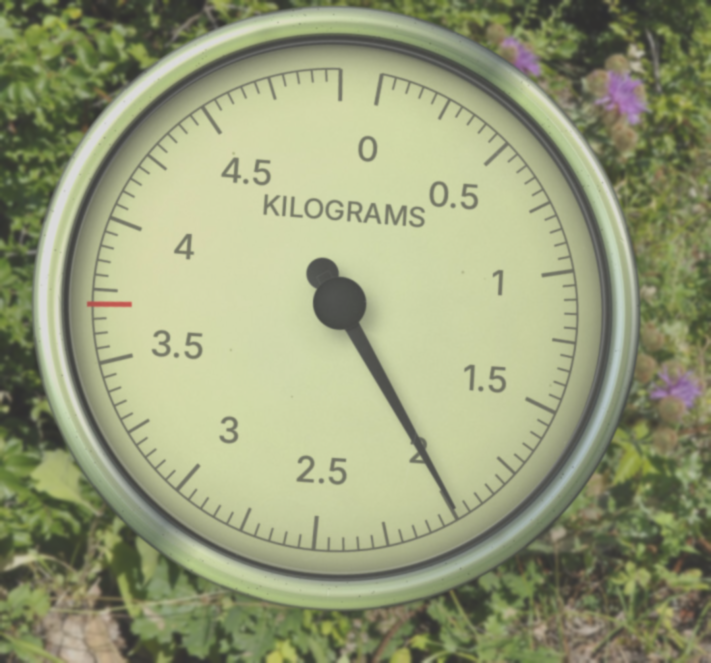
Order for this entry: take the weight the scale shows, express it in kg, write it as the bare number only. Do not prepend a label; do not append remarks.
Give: 2
